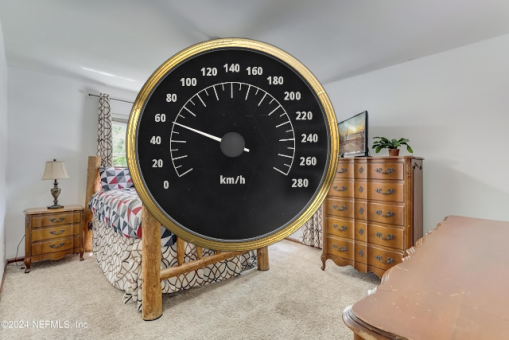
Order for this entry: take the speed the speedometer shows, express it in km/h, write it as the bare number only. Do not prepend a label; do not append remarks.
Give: 60
